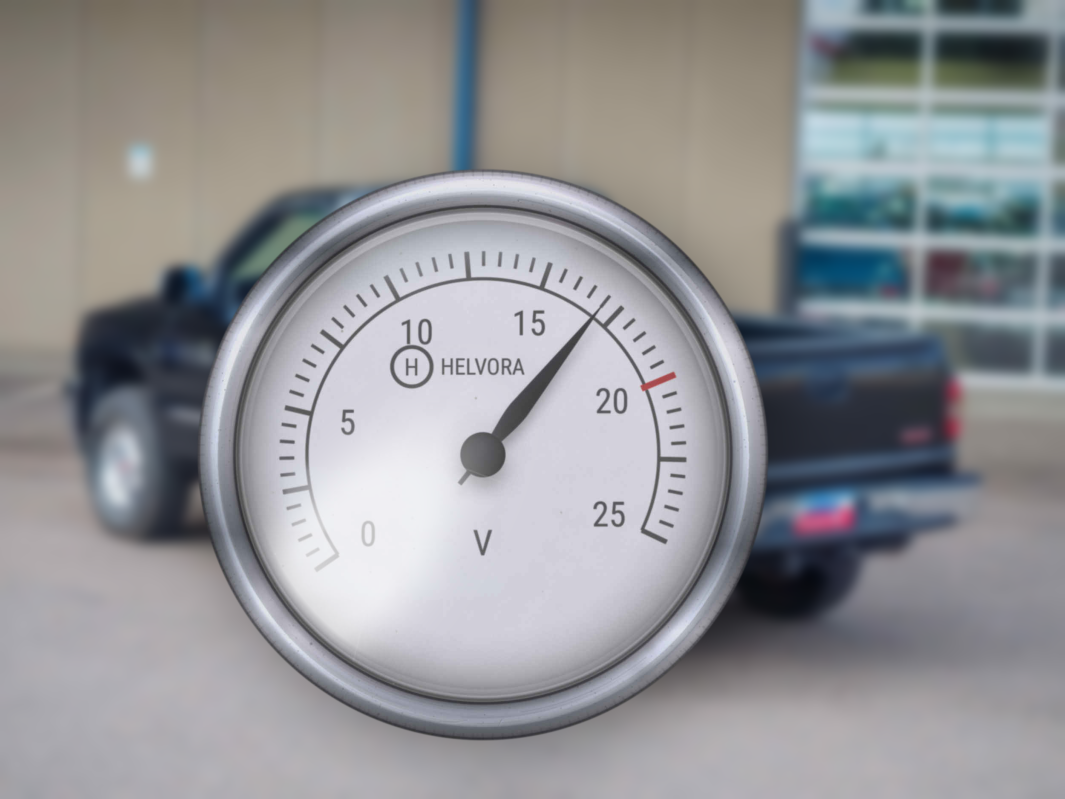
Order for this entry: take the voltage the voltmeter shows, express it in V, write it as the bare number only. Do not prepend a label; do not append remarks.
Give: 17
